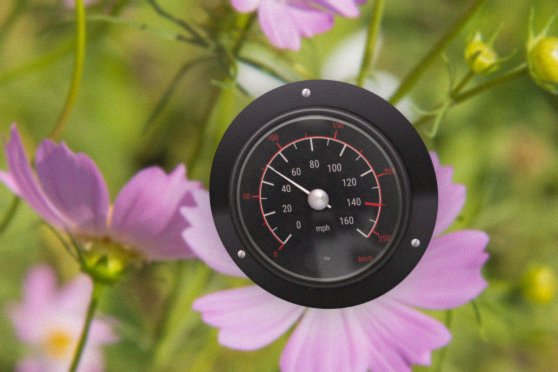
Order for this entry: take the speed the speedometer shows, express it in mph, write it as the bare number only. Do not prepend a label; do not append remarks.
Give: 50
